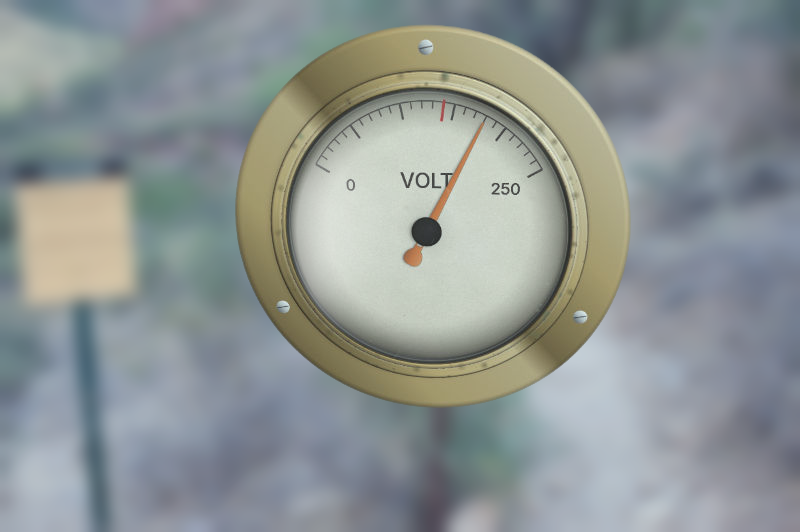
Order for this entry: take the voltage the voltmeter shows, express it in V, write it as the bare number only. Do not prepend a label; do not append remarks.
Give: 180
